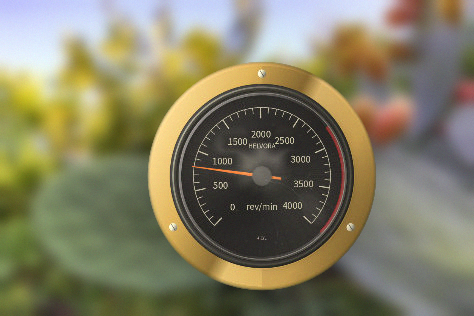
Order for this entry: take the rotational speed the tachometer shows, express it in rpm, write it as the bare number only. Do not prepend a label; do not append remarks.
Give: 800
